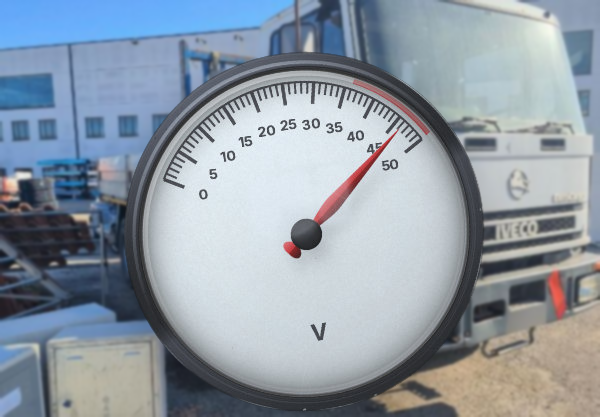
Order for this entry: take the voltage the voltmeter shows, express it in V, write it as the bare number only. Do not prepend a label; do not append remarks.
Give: 46
